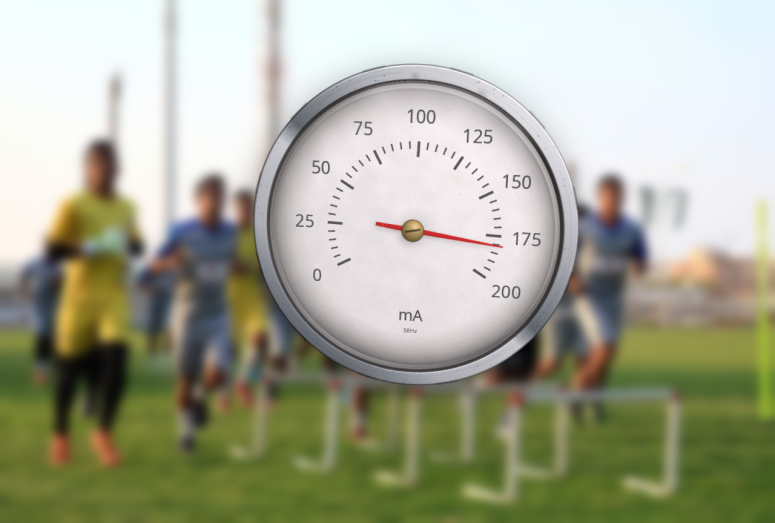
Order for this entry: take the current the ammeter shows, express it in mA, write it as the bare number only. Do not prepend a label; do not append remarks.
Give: 180
